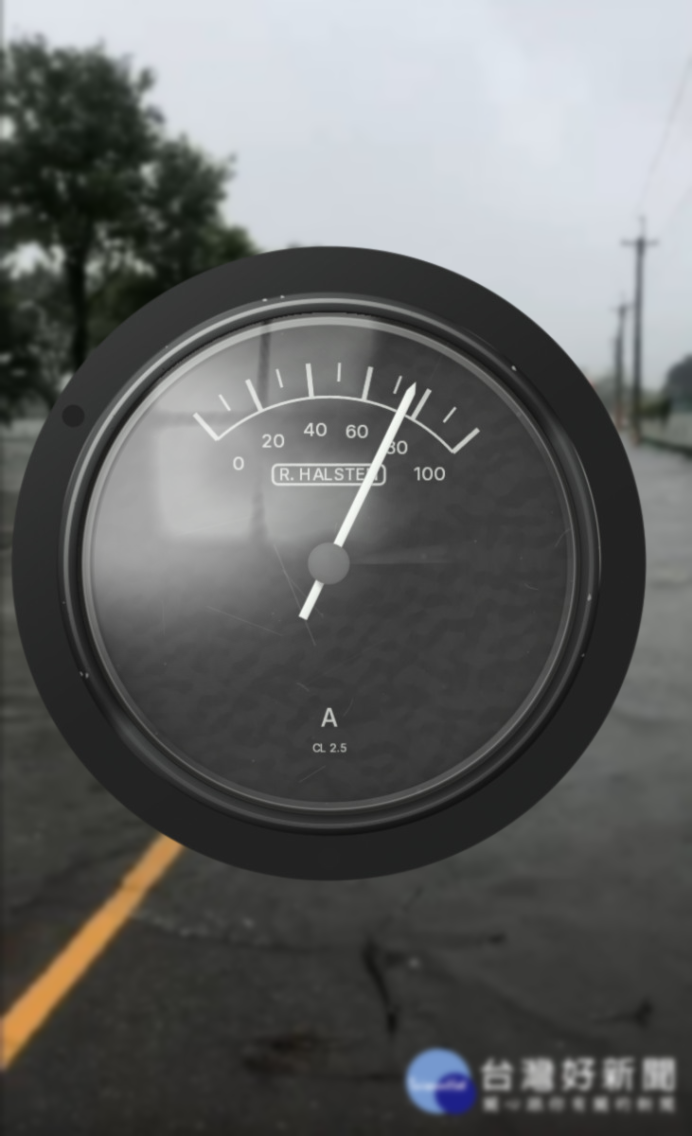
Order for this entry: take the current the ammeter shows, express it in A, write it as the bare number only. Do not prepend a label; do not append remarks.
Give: 75
